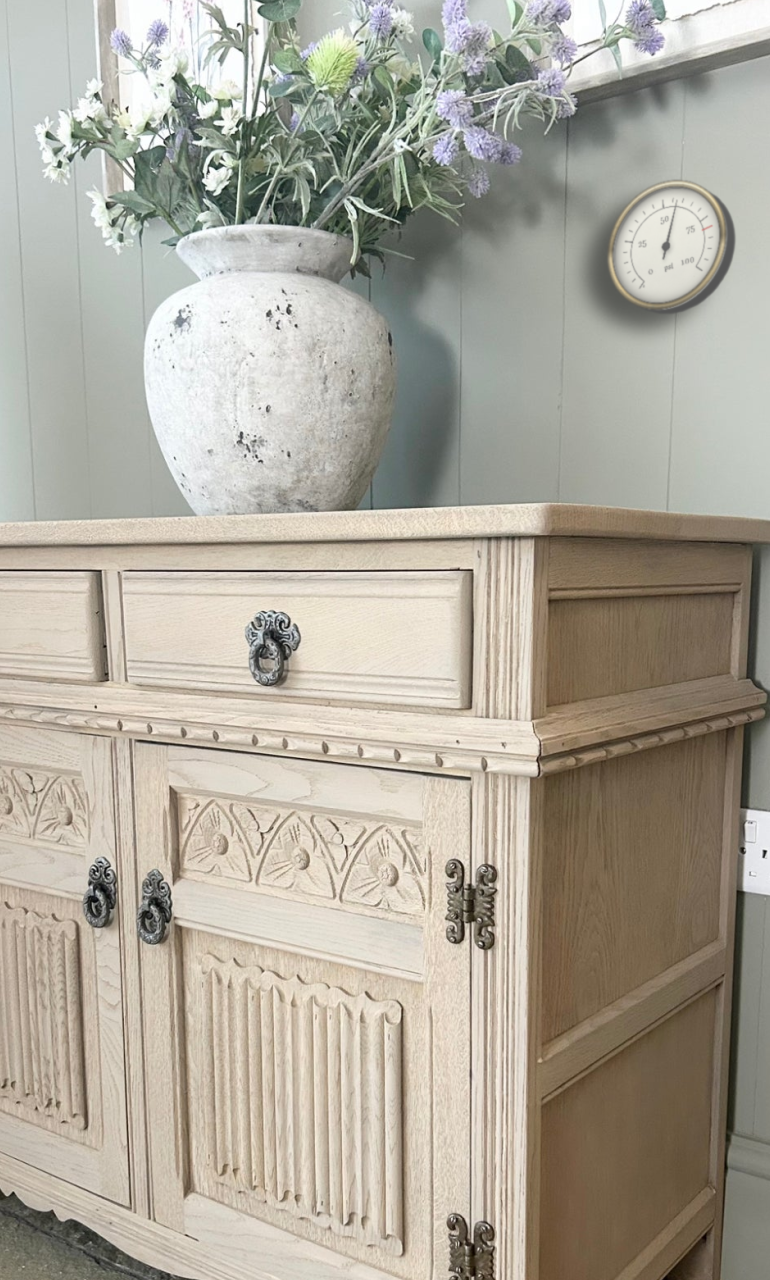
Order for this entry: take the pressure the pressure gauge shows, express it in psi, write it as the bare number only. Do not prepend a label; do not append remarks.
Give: 57.5
